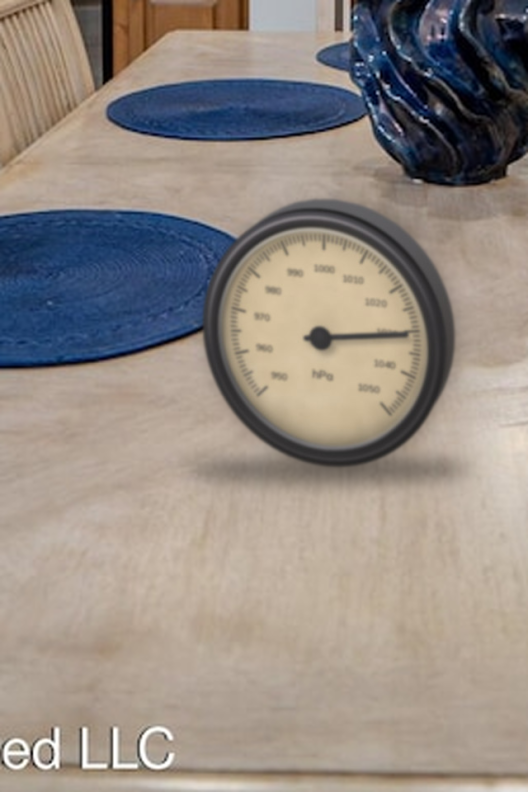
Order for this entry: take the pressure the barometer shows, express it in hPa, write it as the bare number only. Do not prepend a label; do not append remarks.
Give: 1030
